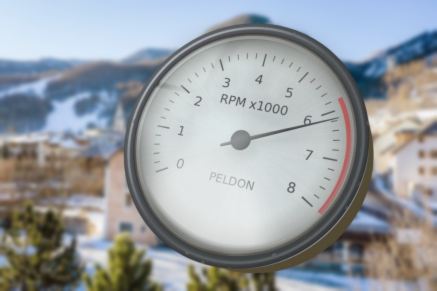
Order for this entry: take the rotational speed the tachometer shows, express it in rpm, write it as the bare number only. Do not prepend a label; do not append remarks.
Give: 6200
